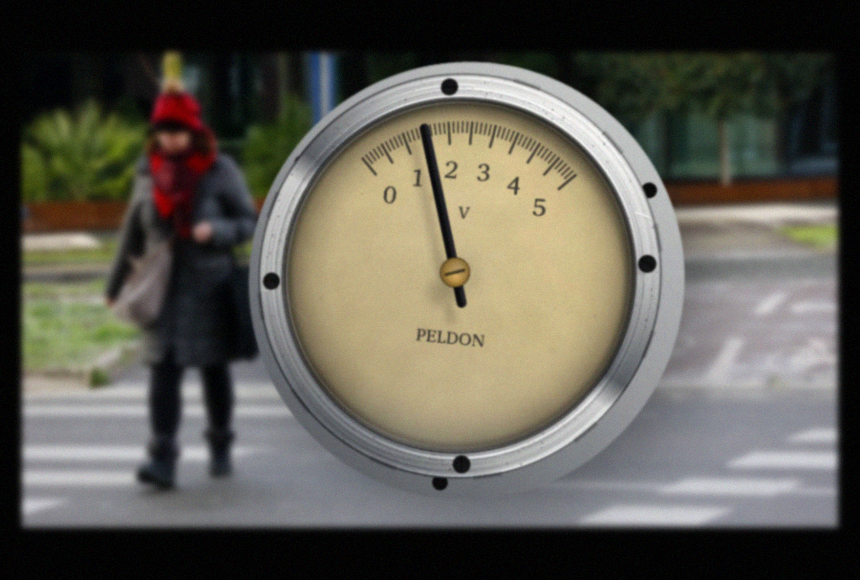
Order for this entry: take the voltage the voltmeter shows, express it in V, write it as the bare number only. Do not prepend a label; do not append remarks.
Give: 1.5
